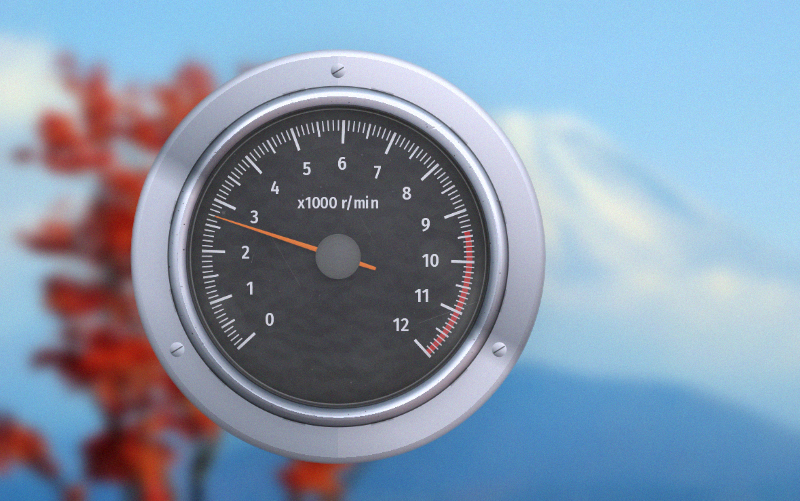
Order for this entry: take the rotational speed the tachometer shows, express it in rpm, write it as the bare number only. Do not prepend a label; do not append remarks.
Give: 2700
